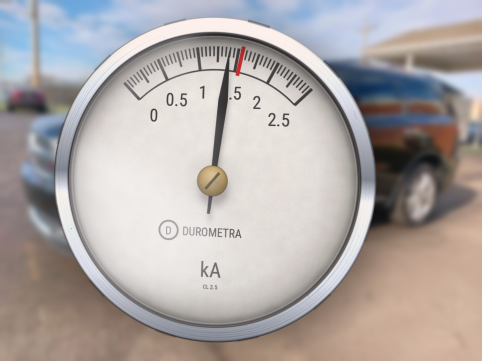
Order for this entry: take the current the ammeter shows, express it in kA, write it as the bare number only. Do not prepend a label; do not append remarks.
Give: 1.4
